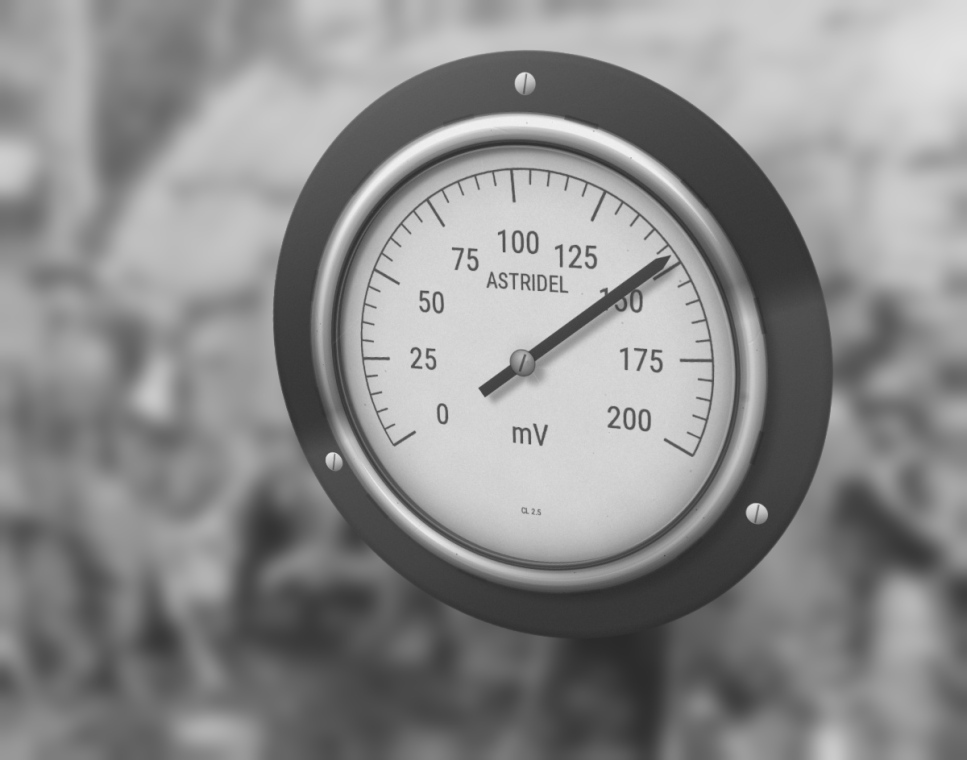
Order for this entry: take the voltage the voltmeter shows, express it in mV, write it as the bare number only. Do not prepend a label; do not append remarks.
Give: 147.5
